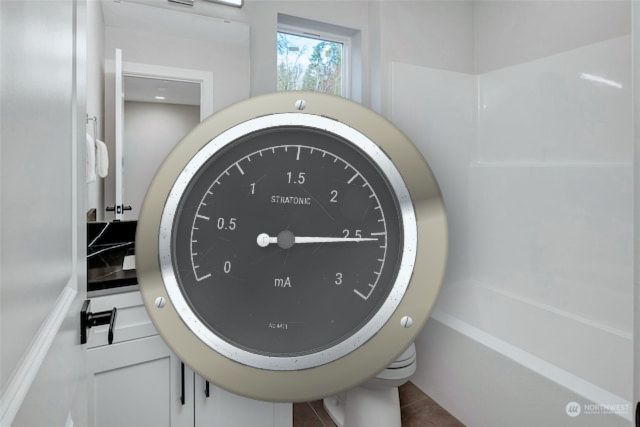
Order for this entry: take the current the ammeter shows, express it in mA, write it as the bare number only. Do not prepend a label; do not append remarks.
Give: 2.55
